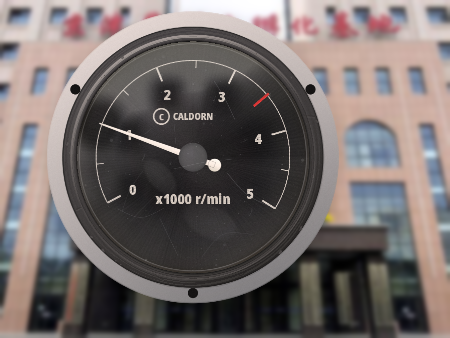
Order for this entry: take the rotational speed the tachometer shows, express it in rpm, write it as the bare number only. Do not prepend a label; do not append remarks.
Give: 1000
